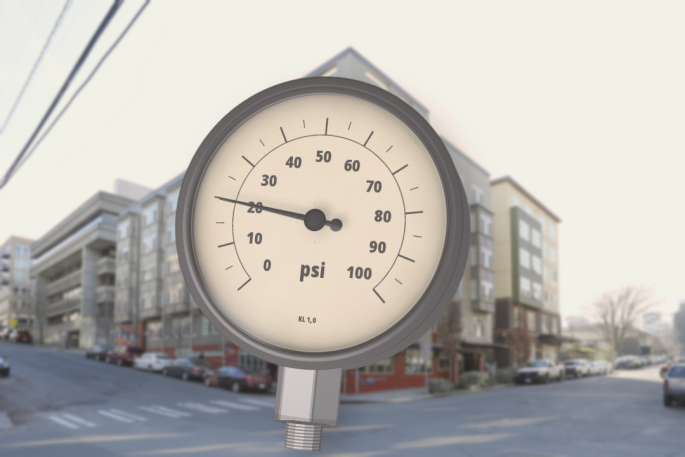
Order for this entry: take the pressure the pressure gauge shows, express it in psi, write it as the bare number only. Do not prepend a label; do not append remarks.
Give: 20
